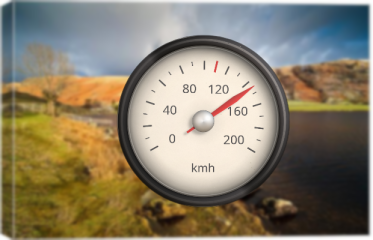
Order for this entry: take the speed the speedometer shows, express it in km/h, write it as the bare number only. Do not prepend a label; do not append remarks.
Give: 145
